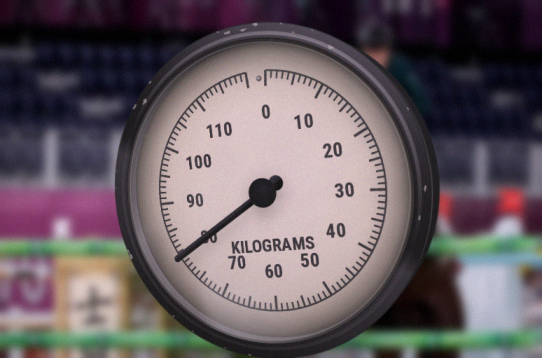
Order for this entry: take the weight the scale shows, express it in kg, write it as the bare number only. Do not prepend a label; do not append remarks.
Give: 80
